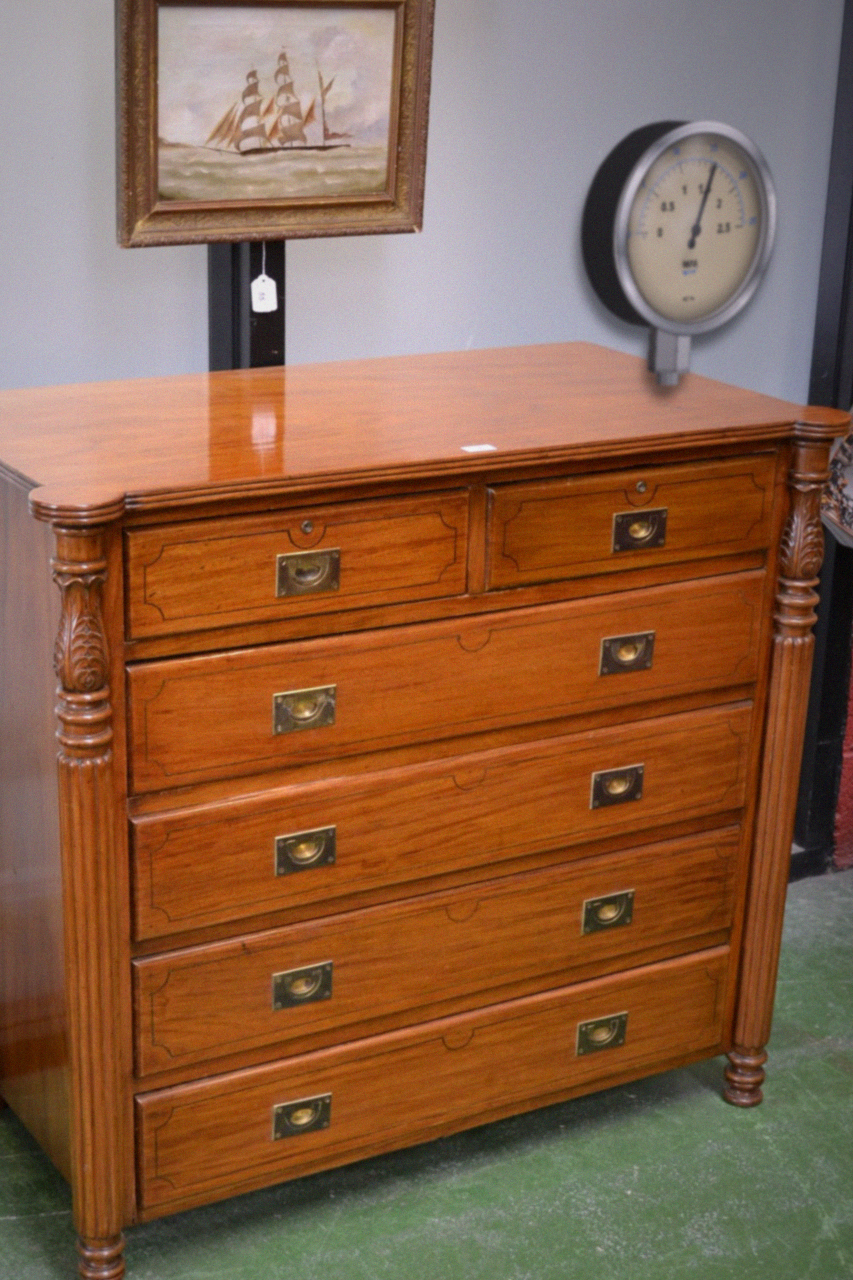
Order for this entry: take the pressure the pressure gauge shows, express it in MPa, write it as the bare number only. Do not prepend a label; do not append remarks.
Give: 1.5
